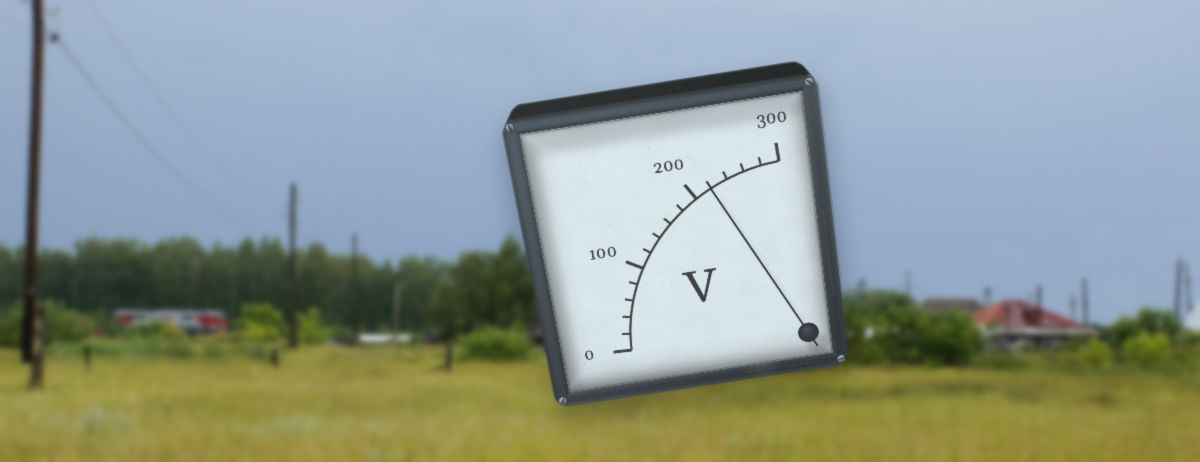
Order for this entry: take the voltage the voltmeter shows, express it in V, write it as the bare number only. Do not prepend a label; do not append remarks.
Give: 220
